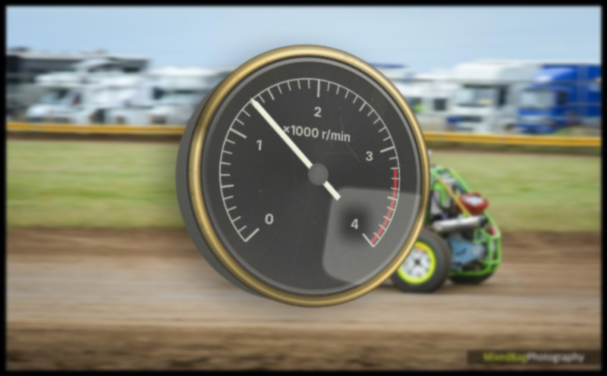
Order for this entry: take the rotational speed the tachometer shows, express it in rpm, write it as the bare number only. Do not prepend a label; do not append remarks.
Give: 1300
